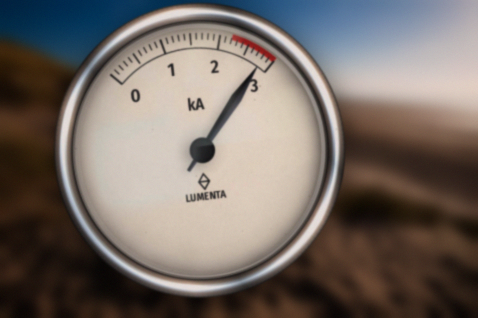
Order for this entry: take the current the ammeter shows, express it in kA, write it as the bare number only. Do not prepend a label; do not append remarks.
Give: 2.8
